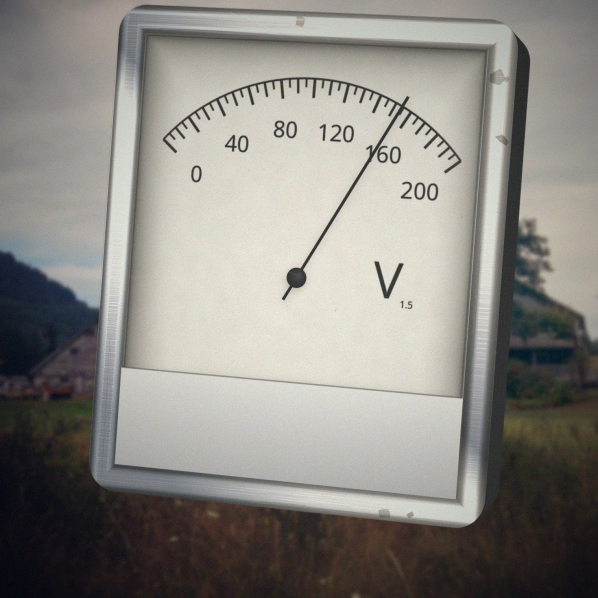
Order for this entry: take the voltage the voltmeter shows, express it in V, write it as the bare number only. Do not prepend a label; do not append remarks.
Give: 155
